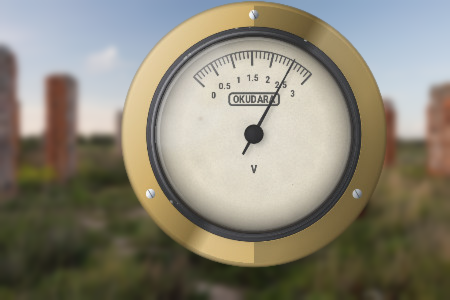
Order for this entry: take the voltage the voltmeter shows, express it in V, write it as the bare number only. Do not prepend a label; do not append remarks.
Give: 2.5
